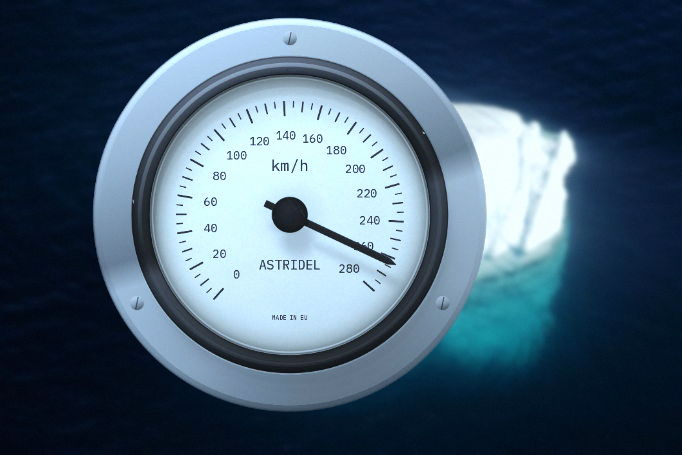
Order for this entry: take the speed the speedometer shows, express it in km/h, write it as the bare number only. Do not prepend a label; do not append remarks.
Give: 262.5
